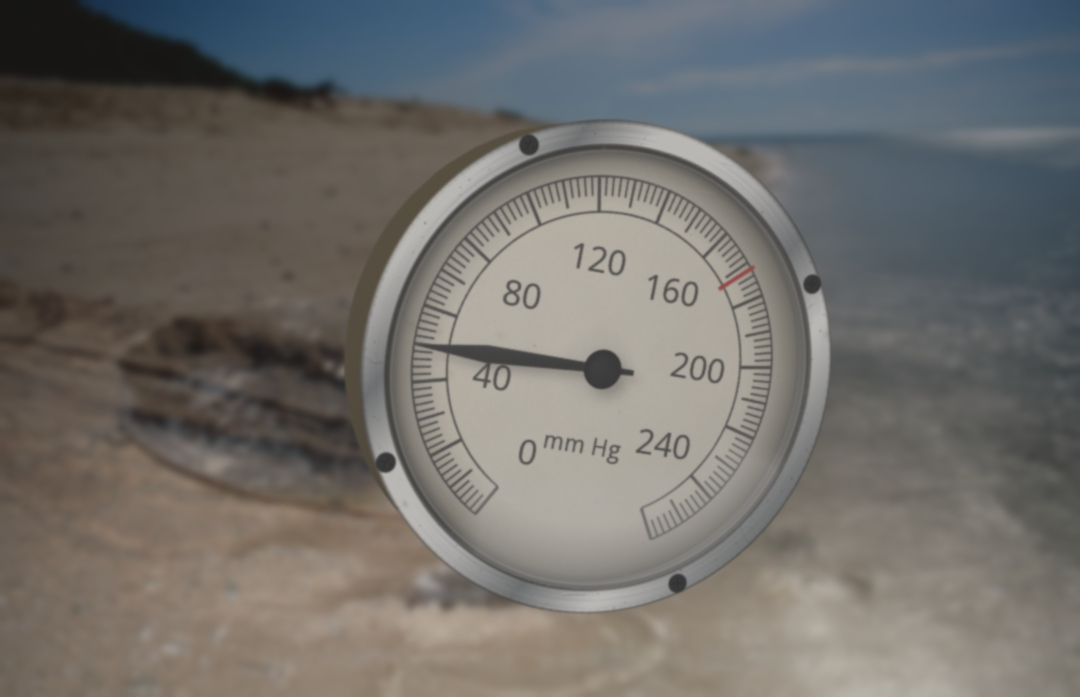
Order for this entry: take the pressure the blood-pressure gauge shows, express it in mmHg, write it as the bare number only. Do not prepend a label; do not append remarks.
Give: 50
